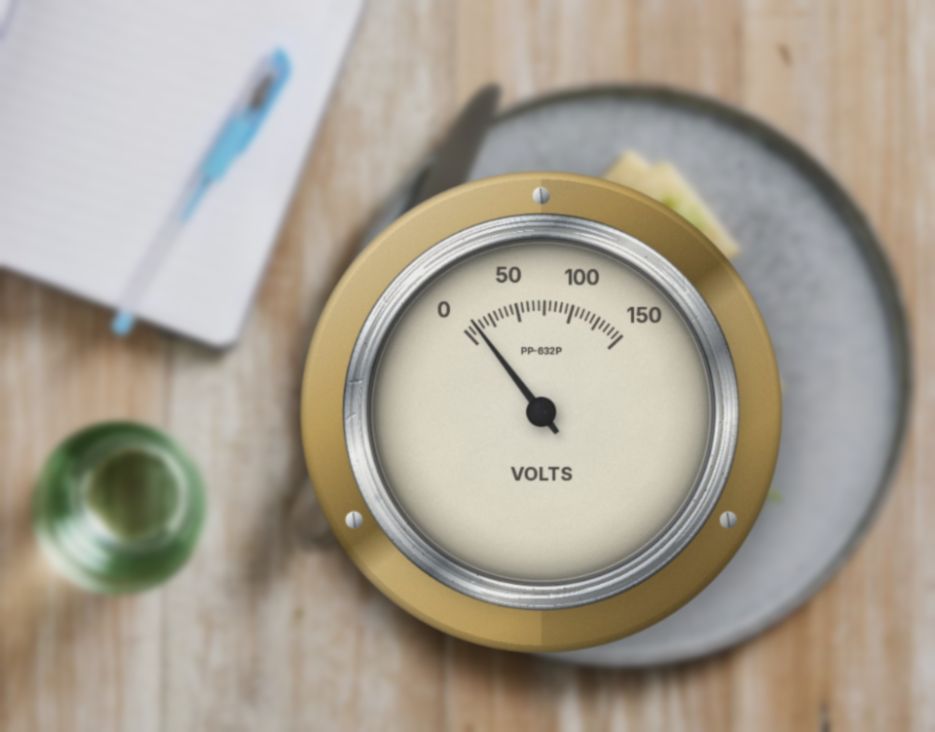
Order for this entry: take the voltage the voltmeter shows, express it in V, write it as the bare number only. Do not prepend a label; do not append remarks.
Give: 10
